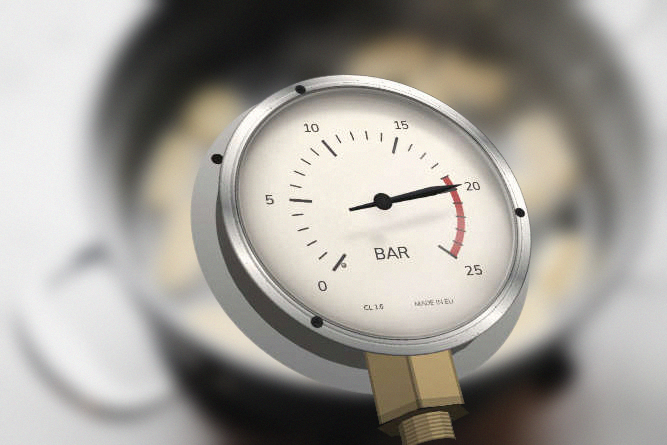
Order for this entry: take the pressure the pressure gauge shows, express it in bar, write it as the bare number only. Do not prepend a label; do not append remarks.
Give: 20
